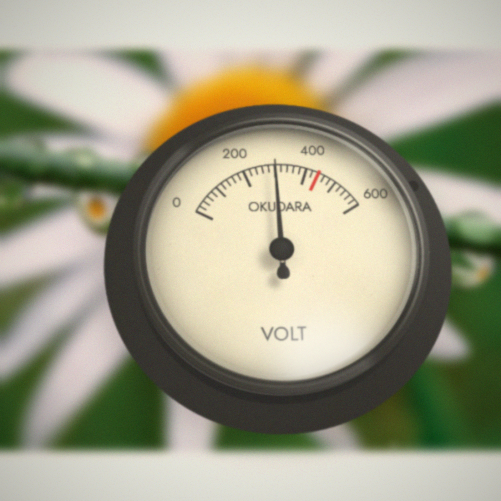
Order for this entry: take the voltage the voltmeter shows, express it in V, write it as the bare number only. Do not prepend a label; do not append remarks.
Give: 300
